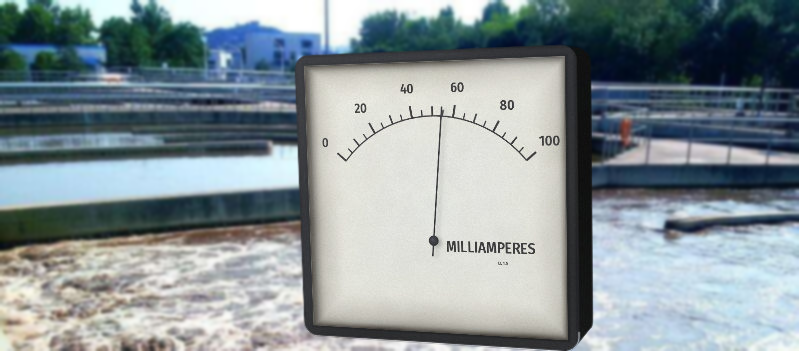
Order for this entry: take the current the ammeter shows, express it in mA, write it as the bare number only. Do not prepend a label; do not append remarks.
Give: 55
